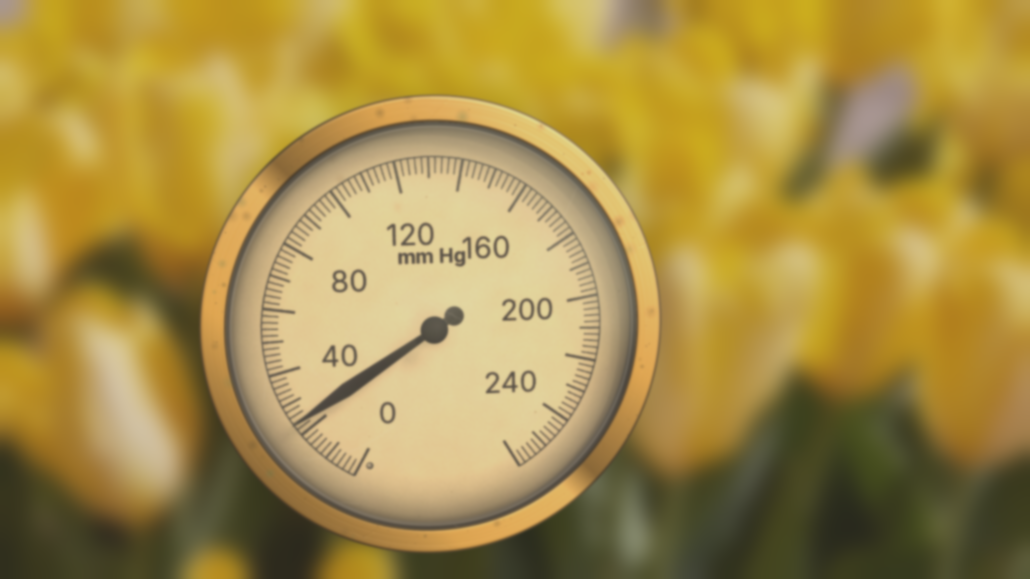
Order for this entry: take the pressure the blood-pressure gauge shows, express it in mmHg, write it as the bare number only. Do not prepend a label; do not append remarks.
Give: 24
